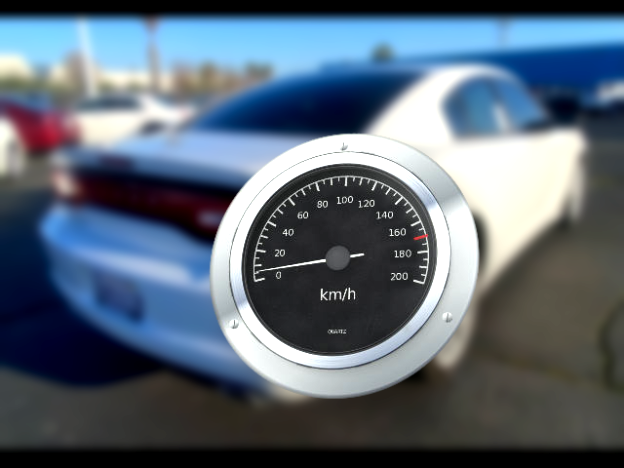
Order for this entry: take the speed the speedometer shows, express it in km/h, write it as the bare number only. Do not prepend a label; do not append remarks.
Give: 5
